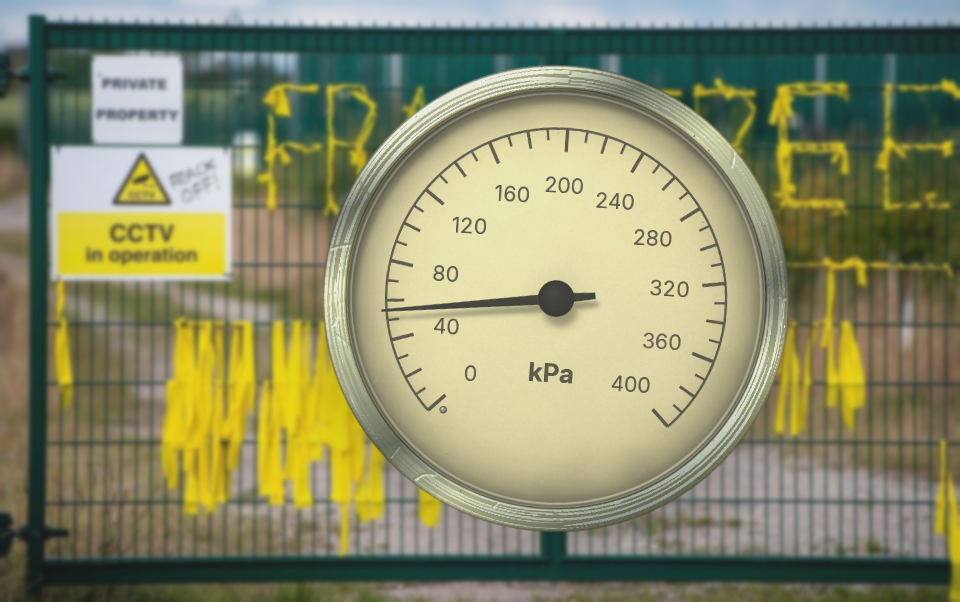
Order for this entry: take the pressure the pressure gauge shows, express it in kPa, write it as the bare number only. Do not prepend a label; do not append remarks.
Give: 55
